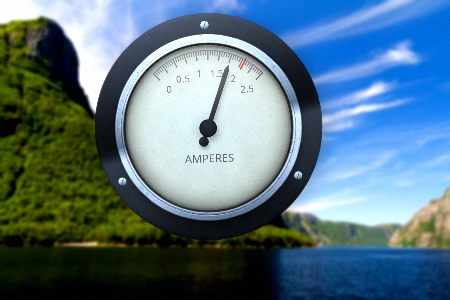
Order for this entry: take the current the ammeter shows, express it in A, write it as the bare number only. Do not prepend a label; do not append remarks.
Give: 1.75
